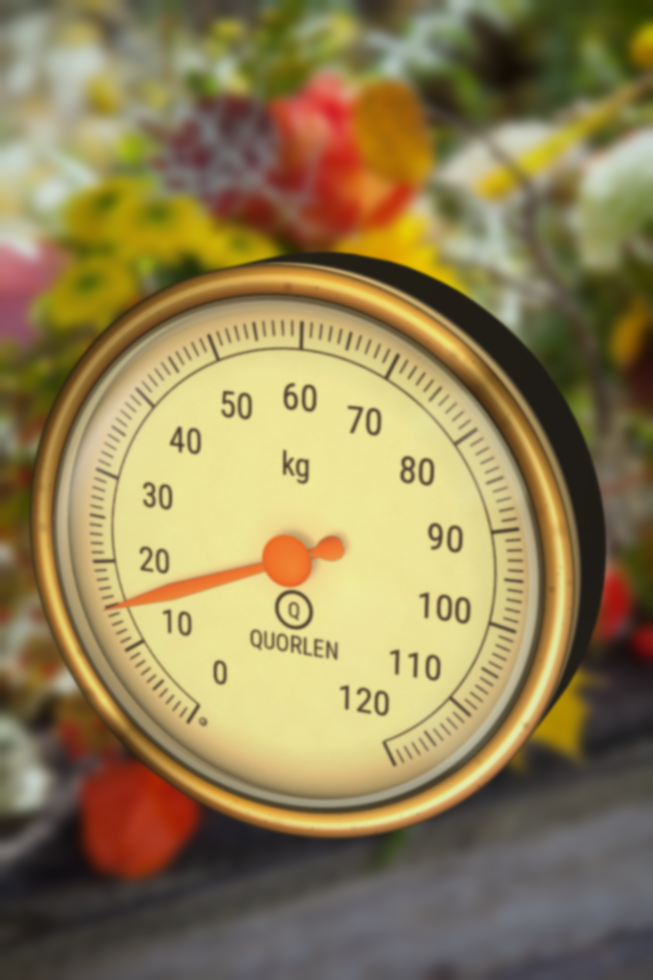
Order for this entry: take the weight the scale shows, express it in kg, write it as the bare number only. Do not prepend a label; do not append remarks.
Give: 15
